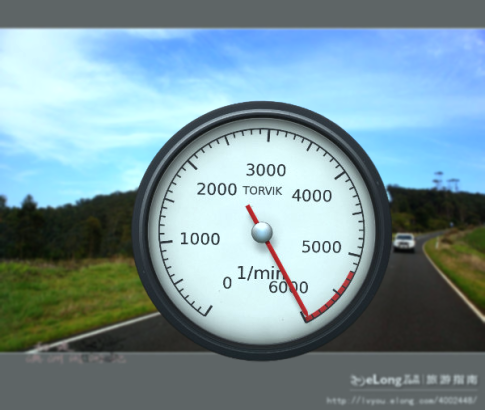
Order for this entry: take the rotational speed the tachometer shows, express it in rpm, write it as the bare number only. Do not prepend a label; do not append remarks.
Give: 5950
